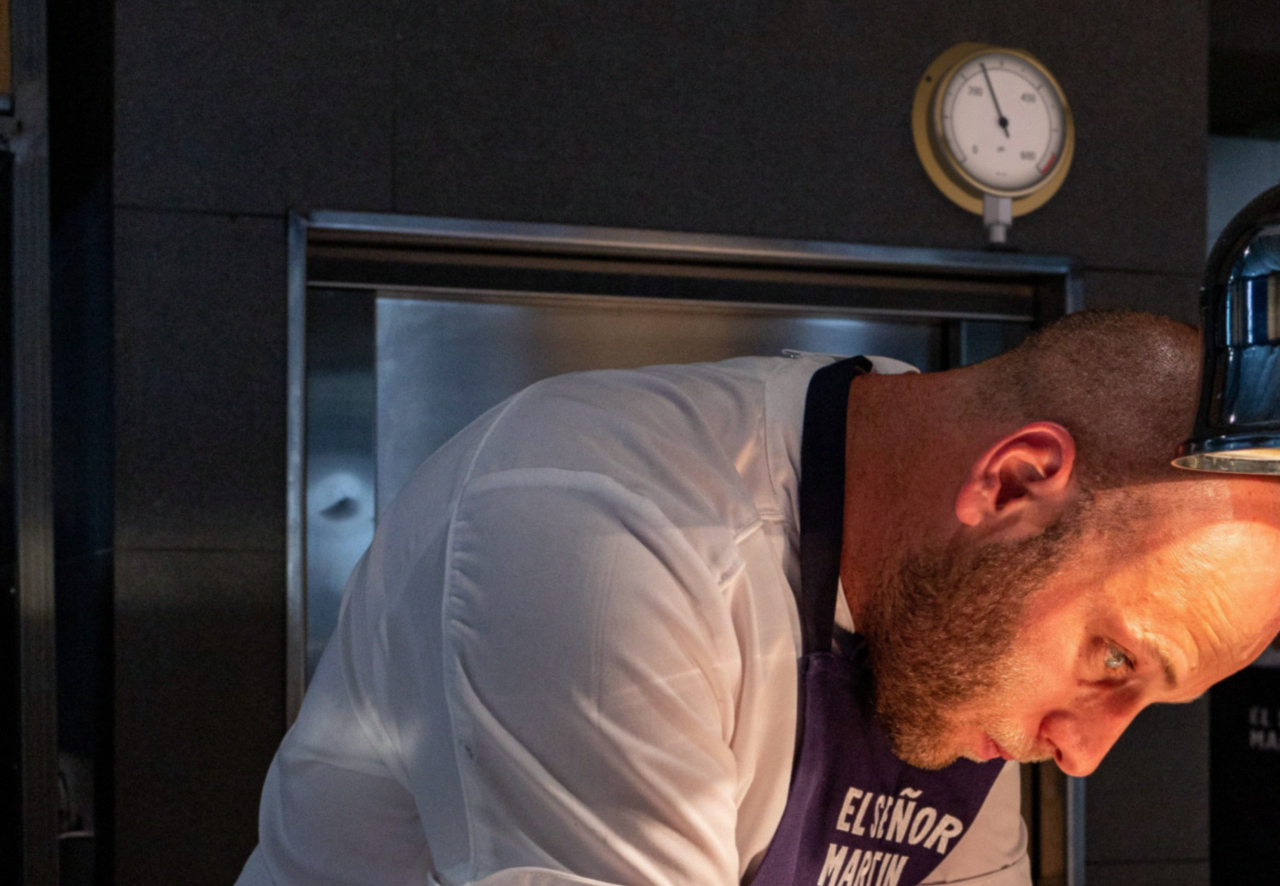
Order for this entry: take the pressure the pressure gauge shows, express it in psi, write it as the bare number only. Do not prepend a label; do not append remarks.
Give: 250
